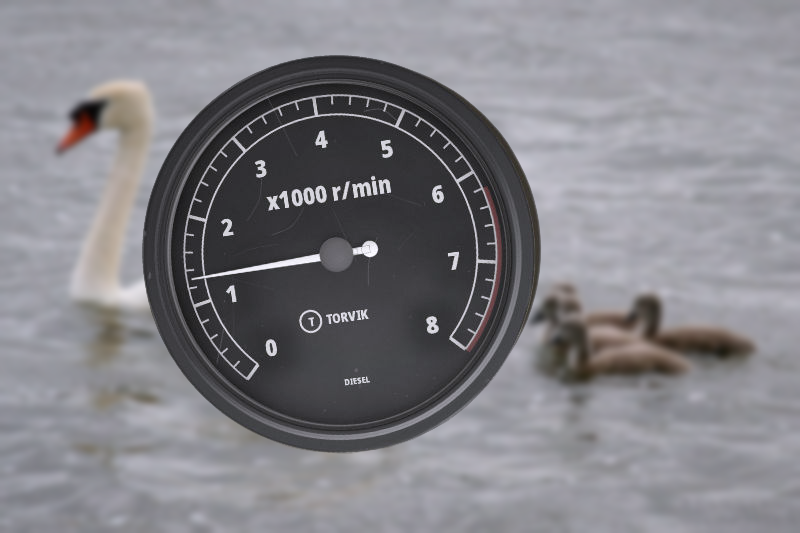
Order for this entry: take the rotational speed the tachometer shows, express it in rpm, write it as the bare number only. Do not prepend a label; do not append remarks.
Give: 1300
